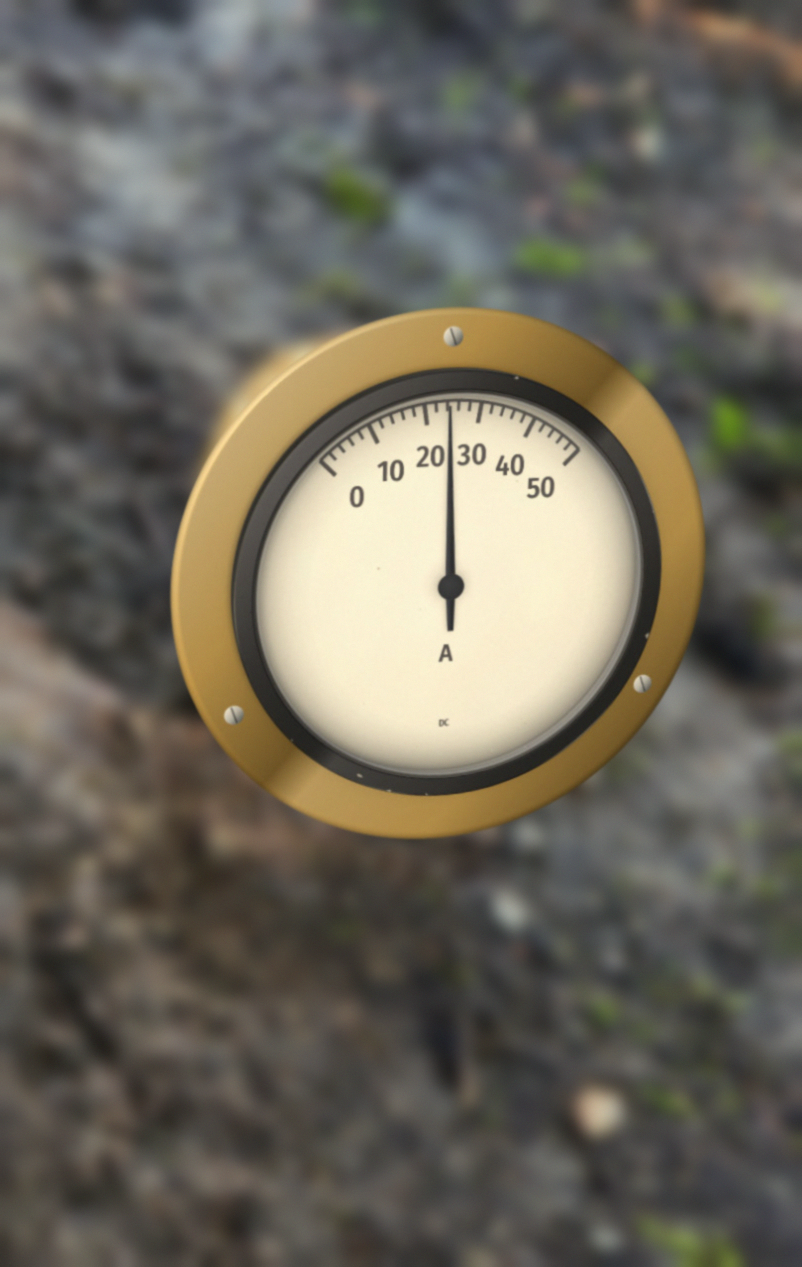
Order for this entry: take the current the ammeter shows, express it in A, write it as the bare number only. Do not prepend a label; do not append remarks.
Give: 24
